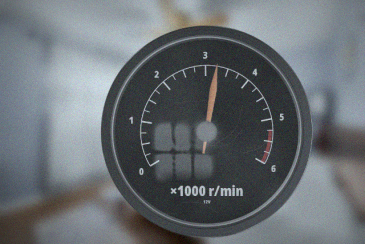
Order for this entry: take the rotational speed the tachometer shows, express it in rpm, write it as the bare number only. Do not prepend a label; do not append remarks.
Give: 3250
